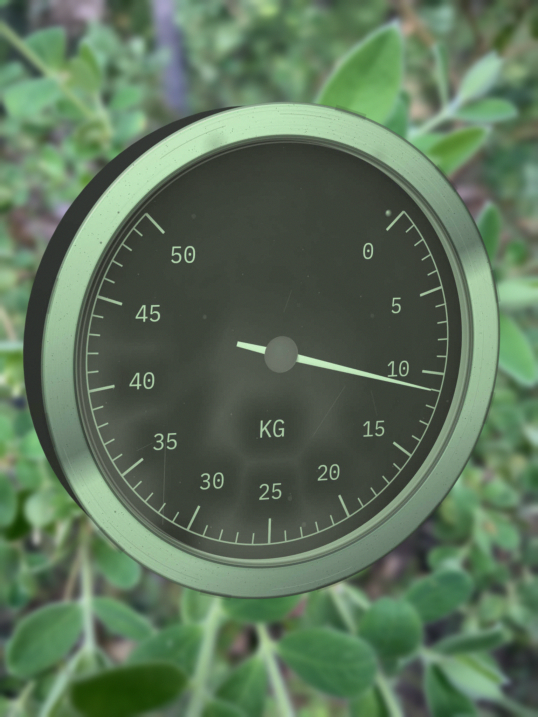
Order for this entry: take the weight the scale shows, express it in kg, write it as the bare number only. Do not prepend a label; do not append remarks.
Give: 11
